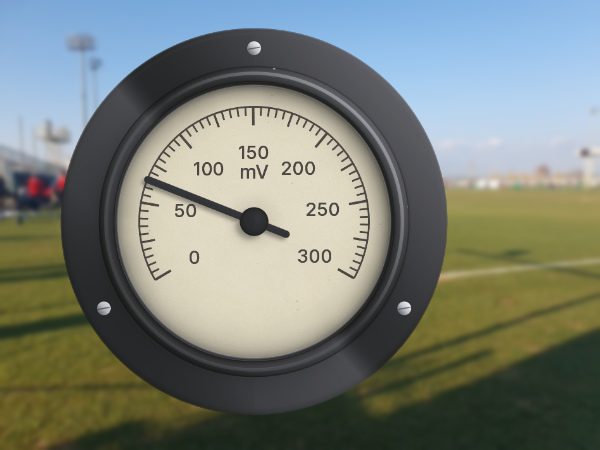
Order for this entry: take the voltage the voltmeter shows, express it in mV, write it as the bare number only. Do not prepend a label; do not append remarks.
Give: 65
